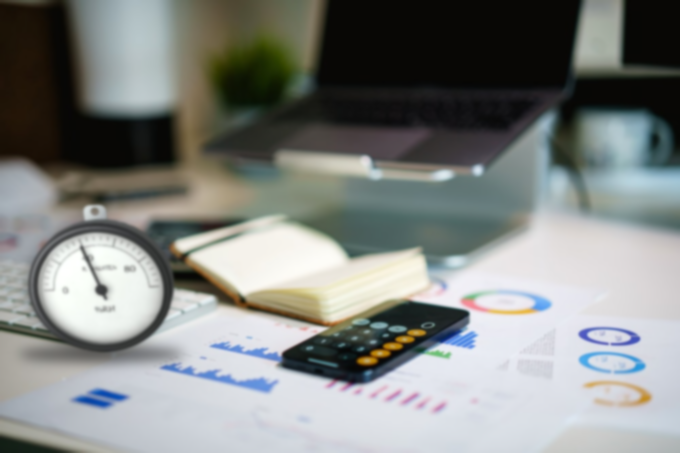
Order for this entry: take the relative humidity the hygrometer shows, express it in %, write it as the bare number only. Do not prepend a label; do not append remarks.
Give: 40
